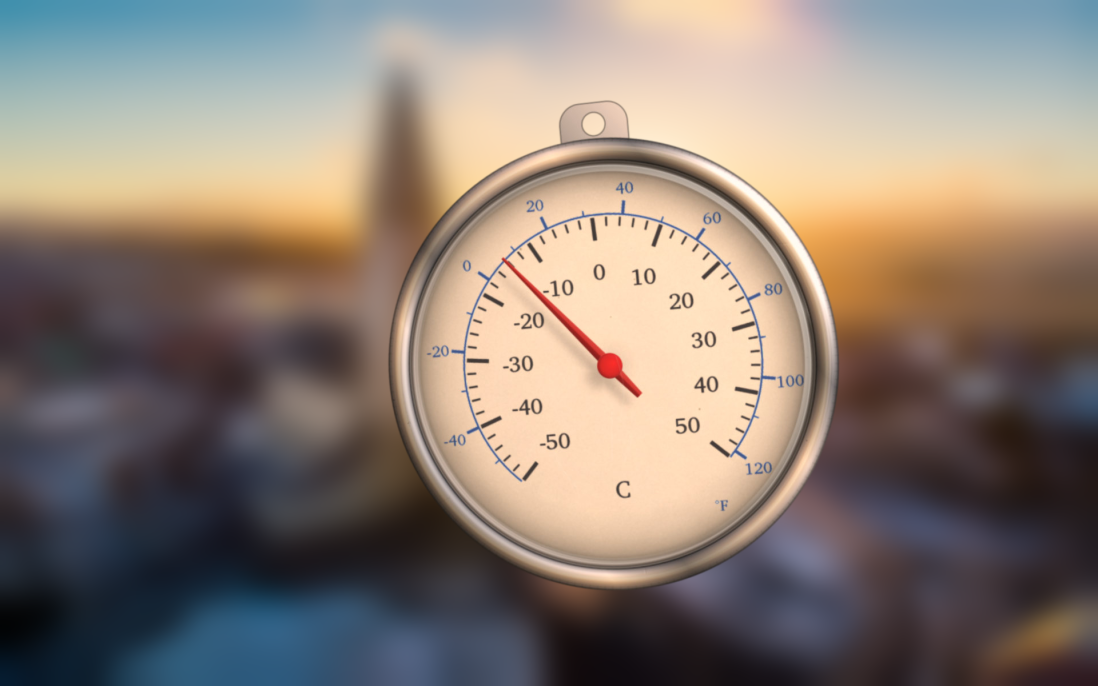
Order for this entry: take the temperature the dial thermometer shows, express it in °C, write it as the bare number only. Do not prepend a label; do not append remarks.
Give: -14
